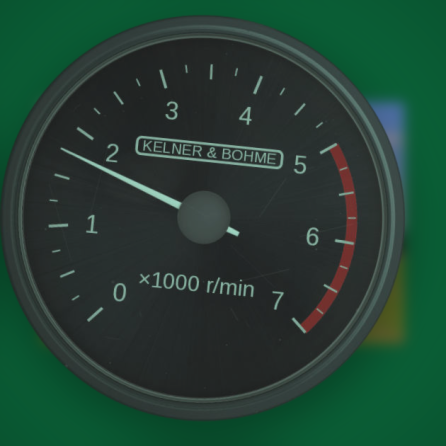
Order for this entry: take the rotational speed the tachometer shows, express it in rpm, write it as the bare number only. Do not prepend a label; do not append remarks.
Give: 1750
